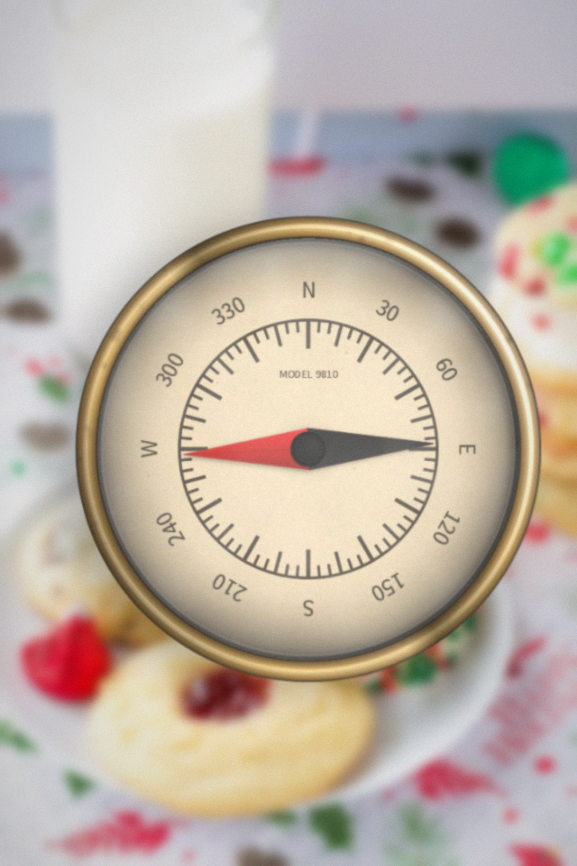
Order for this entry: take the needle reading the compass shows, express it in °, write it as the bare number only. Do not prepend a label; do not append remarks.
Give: 267.5
